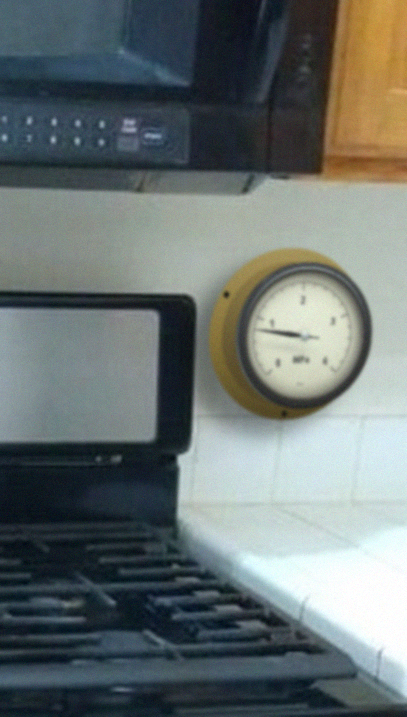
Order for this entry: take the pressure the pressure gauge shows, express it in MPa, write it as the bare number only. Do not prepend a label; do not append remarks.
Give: 0.8
